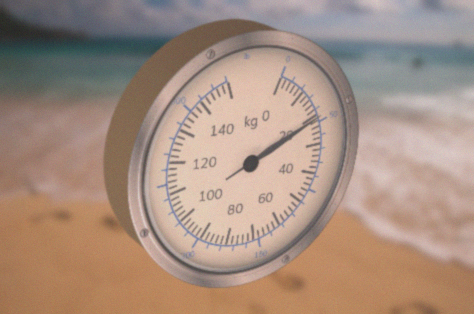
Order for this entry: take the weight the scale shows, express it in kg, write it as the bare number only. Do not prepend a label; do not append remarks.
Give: 20
